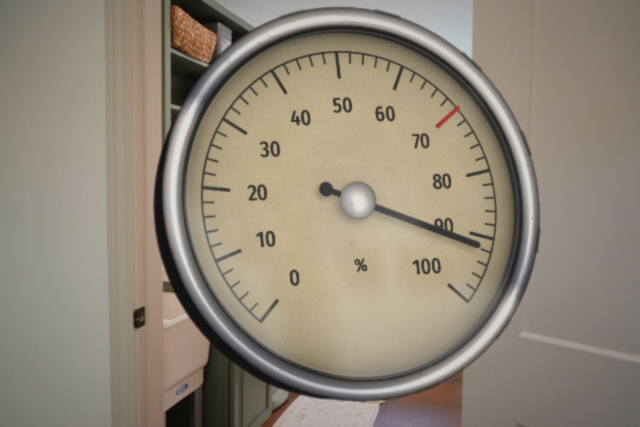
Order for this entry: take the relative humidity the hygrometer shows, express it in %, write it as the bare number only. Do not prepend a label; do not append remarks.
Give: 92
